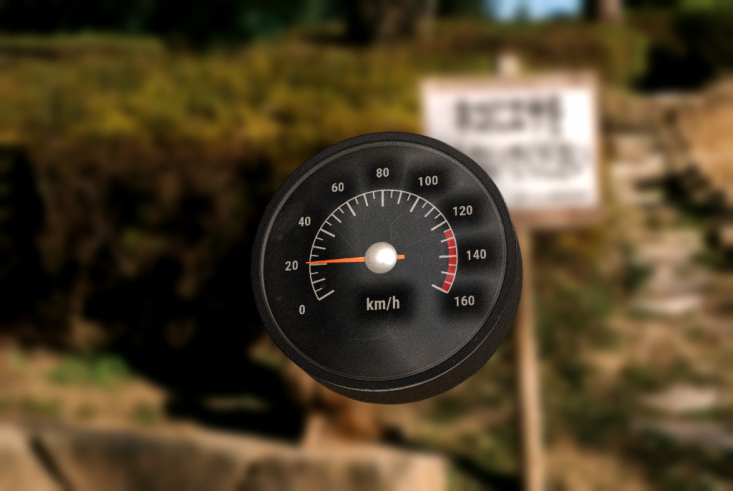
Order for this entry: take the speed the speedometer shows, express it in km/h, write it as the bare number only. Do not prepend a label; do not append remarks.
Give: 20
